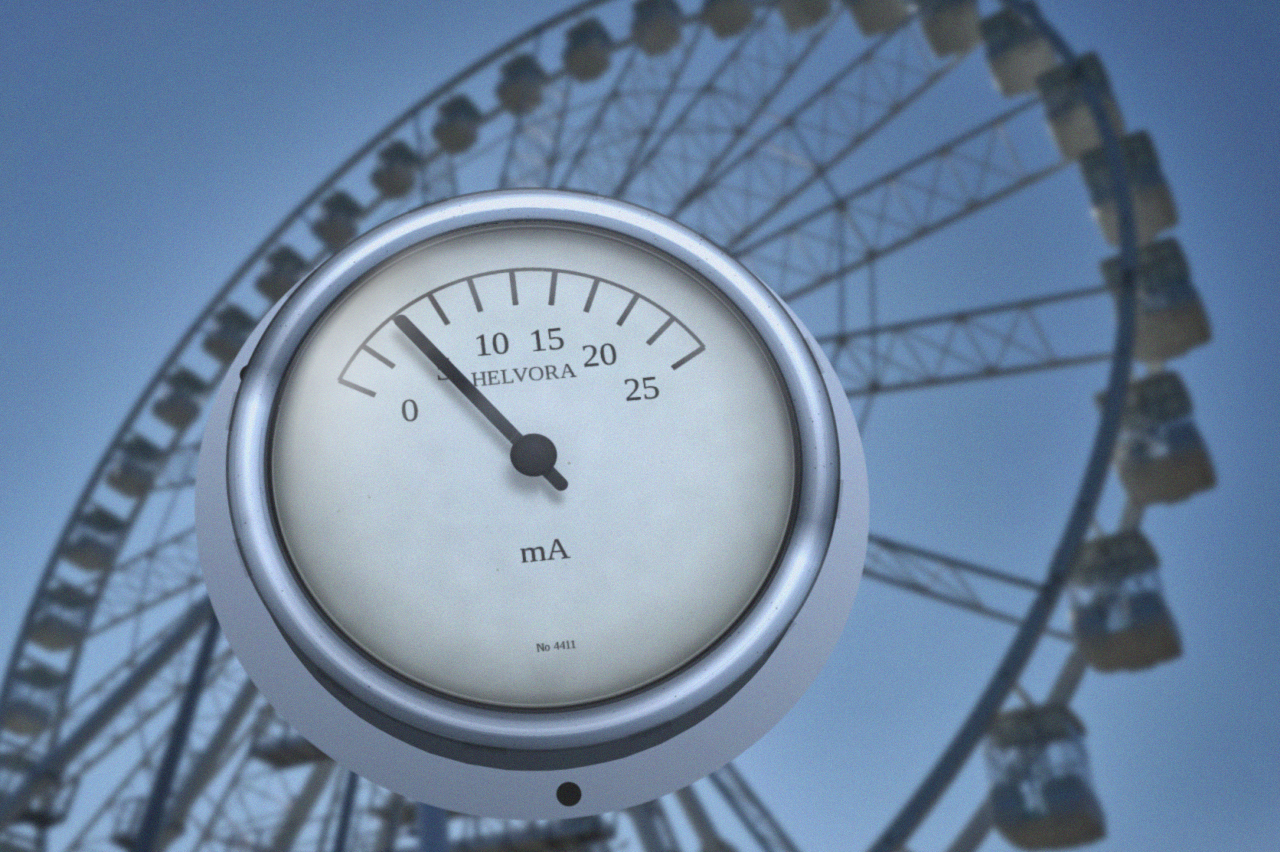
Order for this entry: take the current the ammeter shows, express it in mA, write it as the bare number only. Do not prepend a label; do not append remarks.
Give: 5
